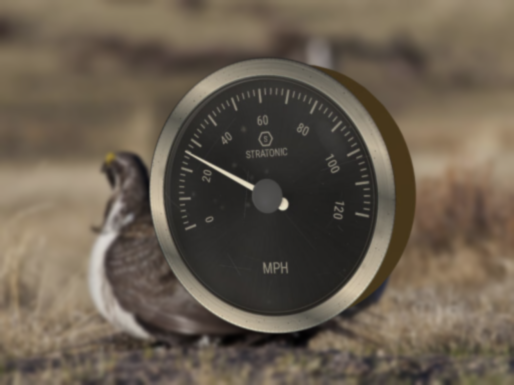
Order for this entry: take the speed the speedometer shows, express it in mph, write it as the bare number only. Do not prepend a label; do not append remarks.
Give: 26
